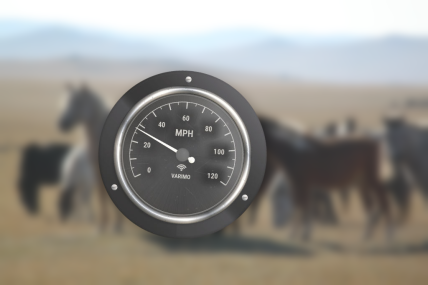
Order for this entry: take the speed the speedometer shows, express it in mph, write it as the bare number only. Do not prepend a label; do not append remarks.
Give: 27.5
